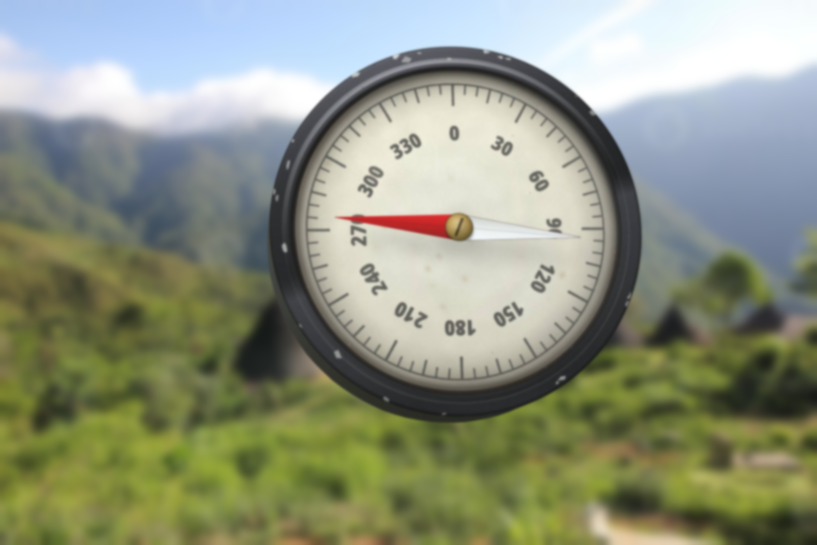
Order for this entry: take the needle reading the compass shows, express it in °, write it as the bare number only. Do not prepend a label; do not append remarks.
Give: 275
